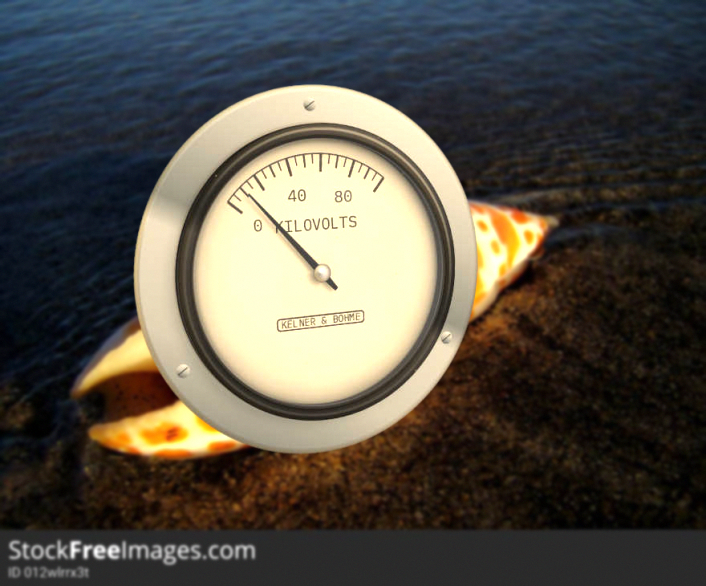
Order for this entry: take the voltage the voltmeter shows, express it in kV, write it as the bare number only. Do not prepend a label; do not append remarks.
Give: 10
